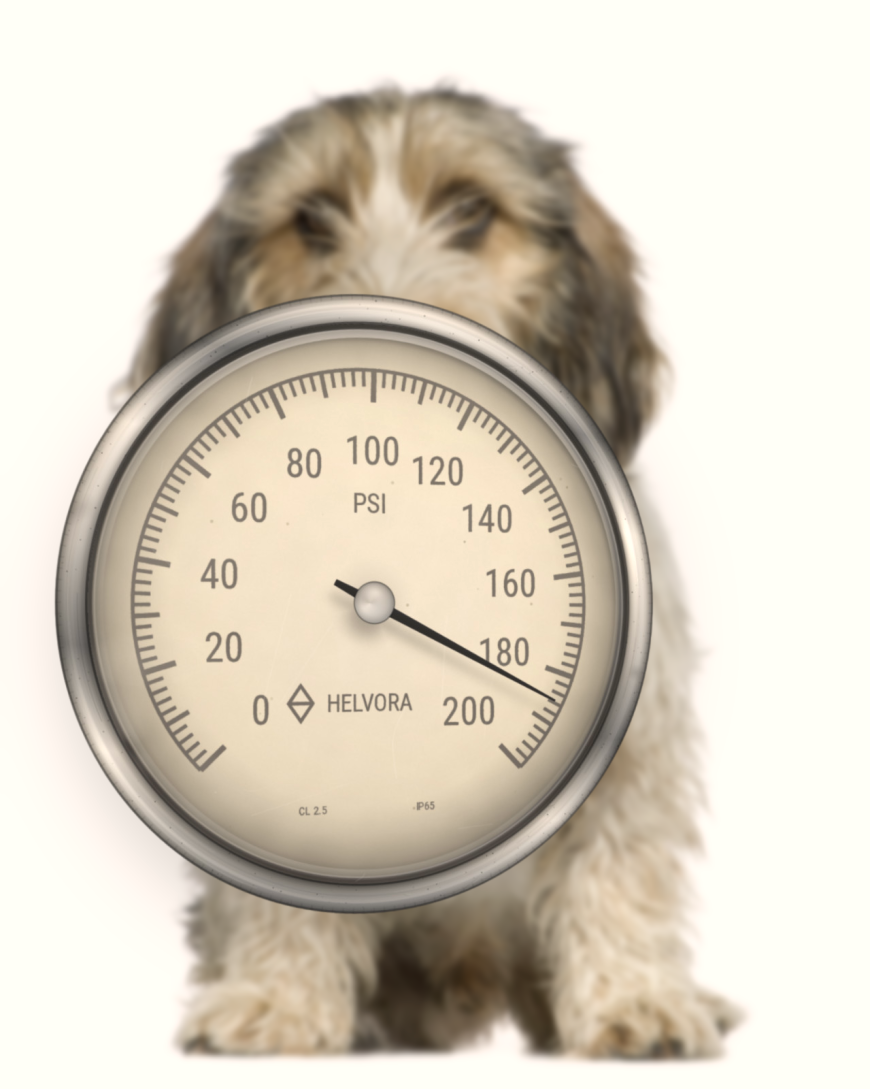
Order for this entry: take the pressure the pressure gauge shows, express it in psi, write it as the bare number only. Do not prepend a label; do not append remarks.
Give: 186
